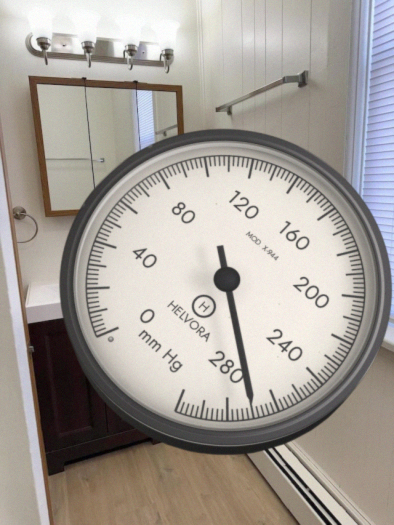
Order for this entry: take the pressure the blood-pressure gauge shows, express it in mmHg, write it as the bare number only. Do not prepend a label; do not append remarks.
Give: 270
